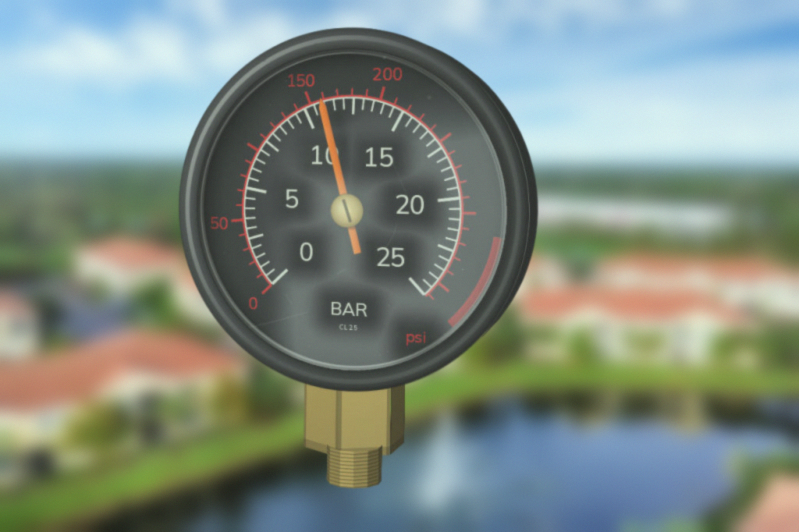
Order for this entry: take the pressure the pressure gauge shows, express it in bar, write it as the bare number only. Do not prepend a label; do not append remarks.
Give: 11
